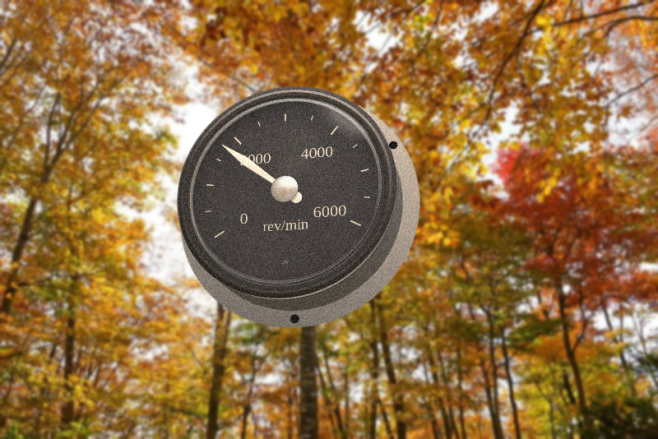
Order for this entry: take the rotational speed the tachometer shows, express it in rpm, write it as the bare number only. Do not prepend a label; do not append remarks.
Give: 1750
